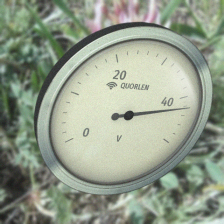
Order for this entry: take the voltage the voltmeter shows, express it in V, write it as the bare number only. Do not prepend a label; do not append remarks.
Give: 42
